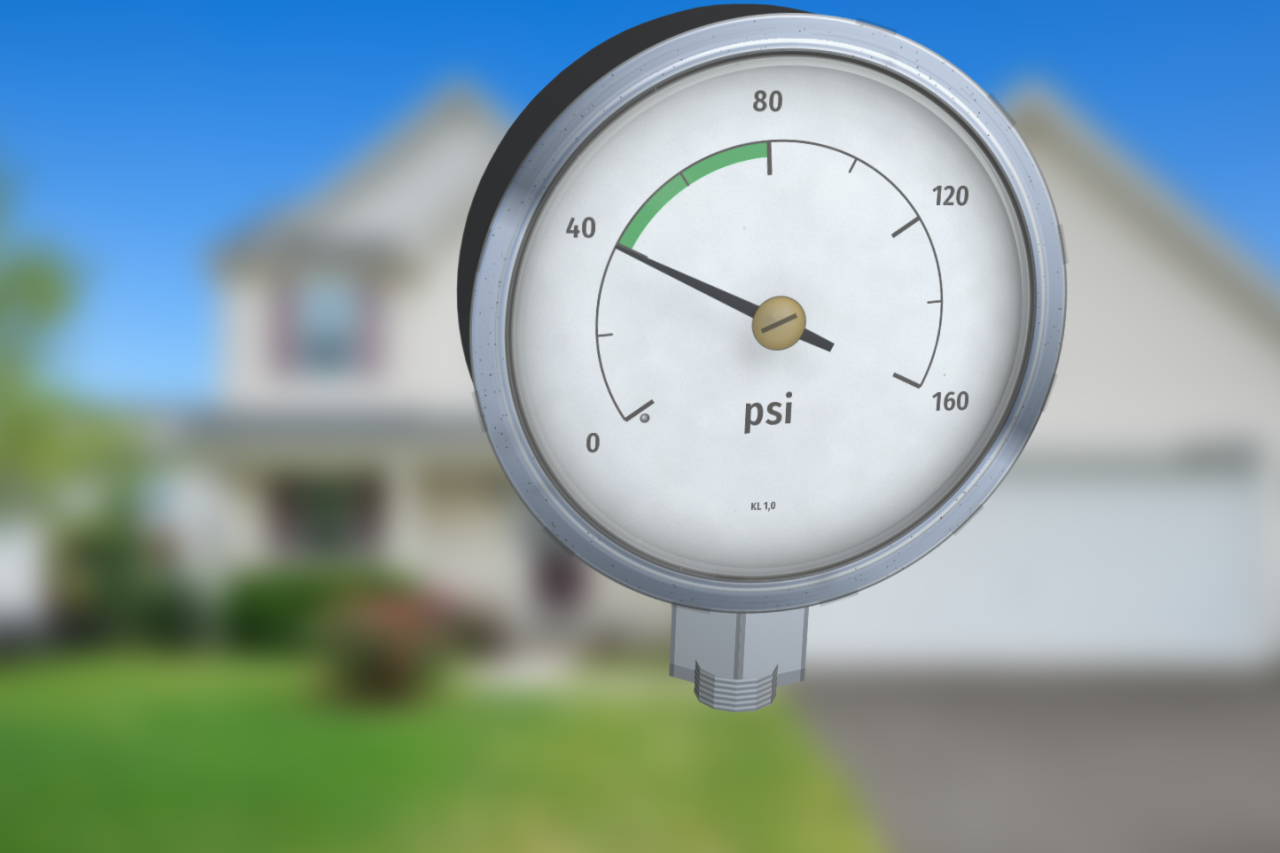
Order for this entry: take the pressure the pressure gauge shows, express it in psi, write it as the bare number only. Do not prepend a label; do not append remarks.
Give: 40
